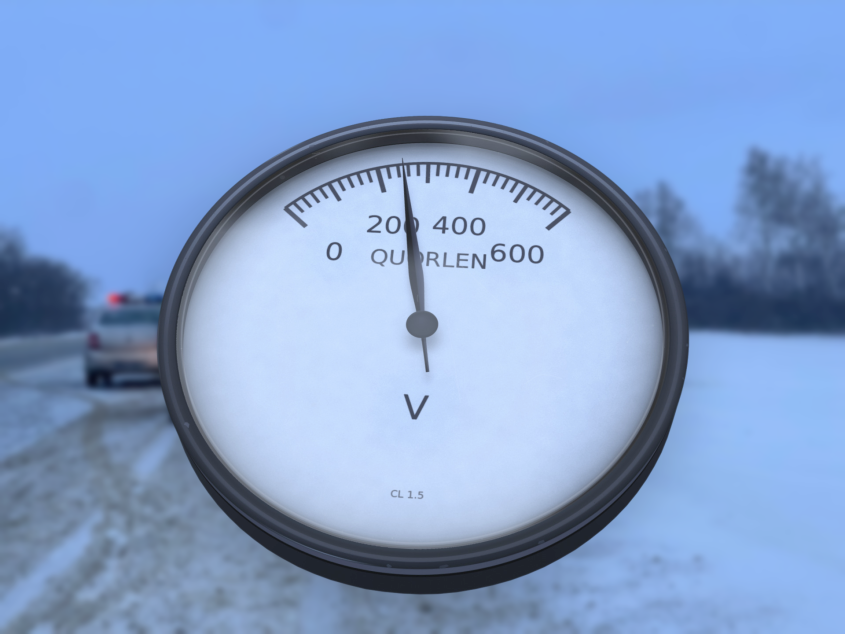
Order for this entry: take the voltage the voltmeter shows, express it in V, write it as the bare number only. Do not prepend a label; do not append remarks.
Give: 250
